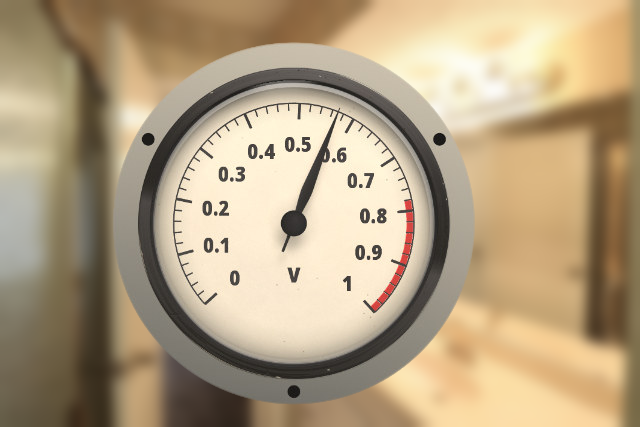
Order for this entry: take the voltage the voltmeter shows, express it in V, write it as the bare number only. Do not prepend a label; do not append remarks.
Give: 0.57
